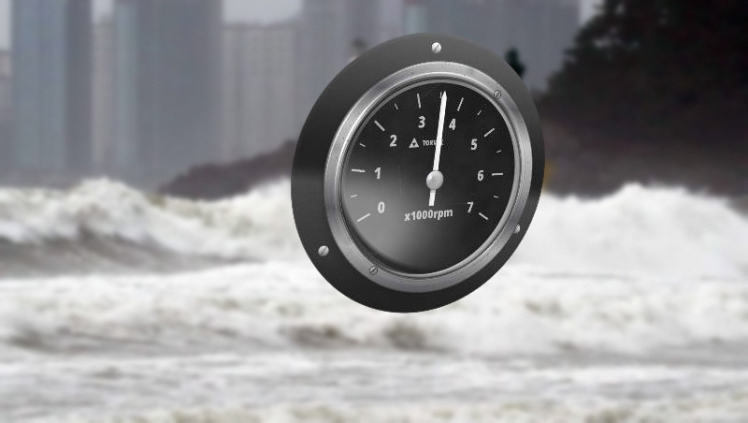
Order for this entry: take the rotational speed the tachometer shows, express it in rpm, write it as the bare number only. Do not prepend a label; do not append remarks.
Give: 3500
